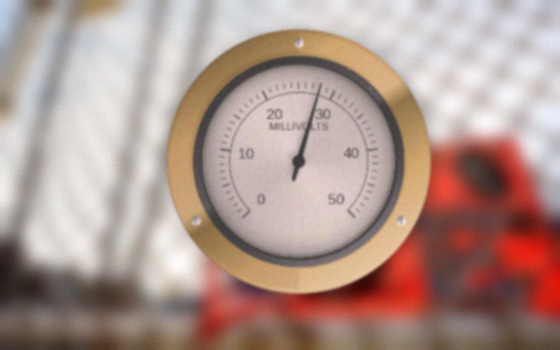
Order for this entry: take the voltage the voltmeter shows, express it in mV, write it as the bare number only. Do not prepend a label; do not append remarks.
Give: 28
